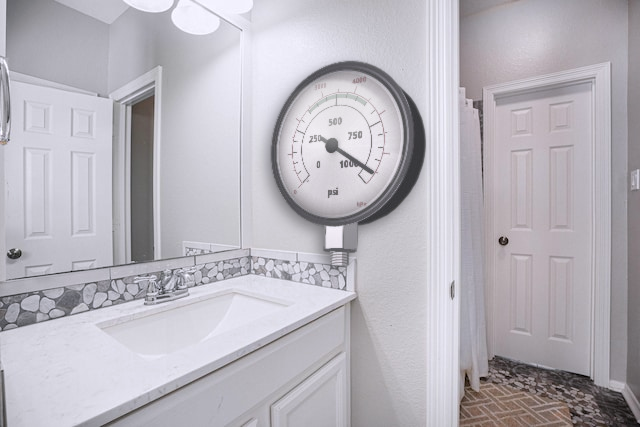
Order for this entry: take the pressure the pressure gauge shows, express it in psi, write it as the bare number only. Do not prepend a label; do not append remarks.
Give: 950
